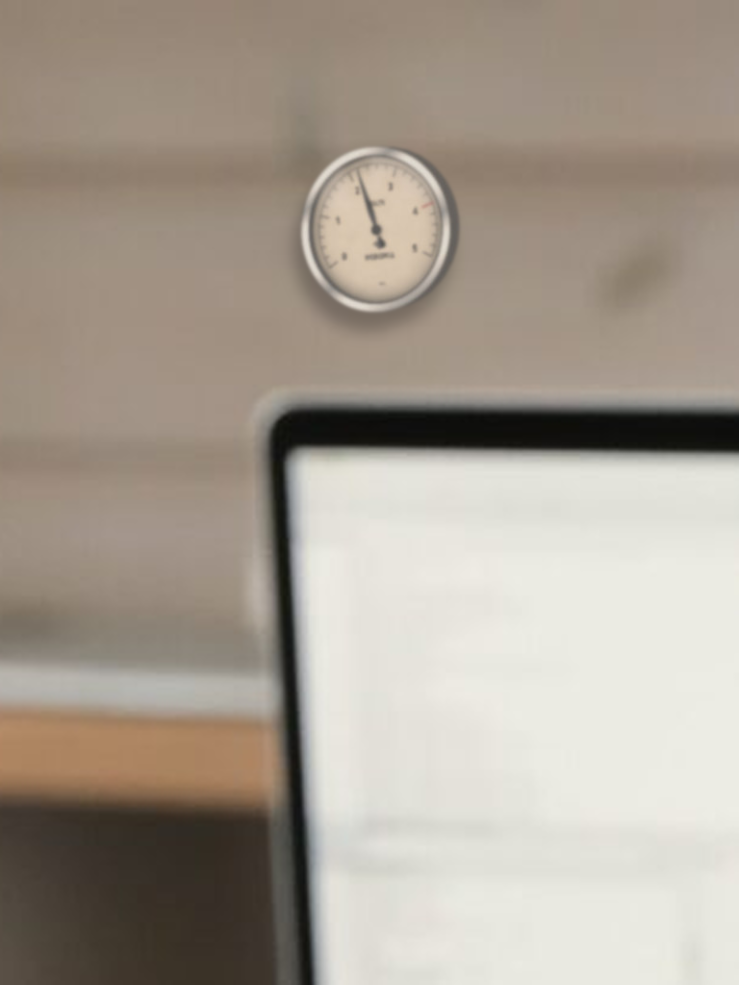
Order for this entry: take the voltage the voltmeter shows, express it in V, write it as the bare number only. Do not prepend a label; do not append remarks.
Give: 2.2
